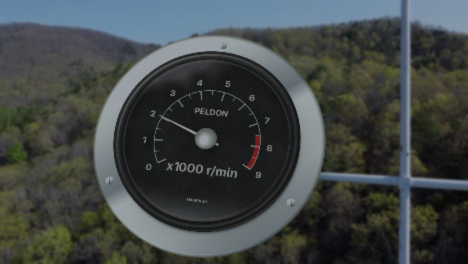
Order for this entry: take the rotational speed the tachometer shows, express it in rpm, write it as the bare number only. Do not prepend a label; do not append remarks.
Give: 2000
